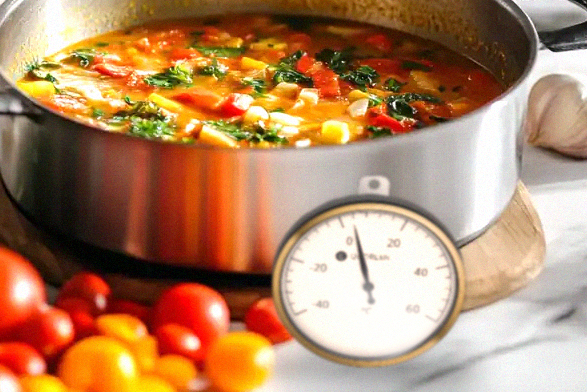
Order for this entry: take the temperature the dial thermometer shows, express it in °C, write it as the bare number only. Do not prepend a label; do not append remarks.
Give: 4
